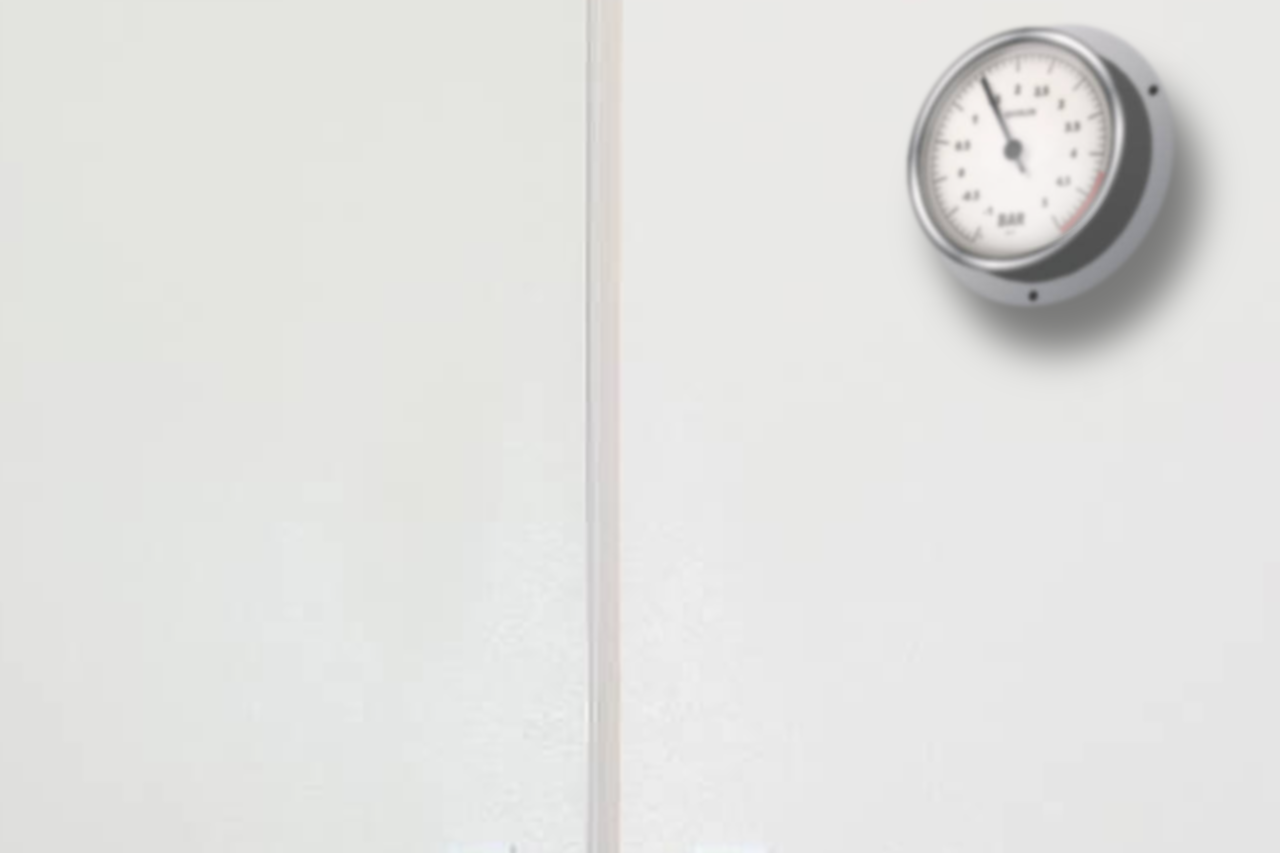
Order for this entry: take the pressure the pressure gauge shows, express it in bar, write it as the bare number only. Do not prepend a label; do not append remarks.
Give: 1.5
